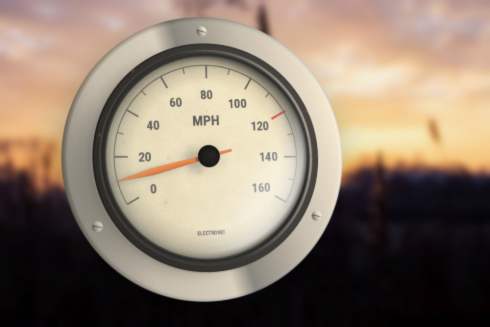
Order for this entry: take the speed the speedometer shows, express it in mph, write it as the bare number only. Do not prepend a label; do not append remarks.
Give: 10
